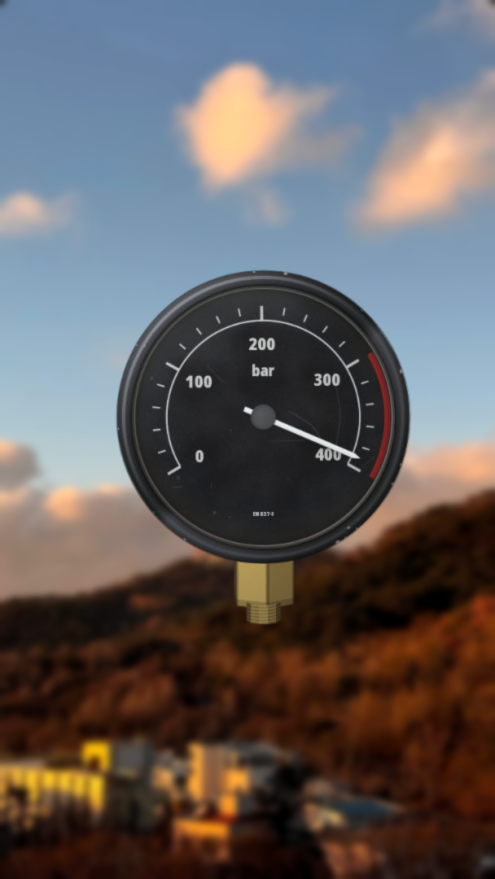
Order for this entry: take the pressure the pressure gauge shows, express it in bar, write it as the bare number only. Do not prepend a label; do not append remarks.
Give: 390
